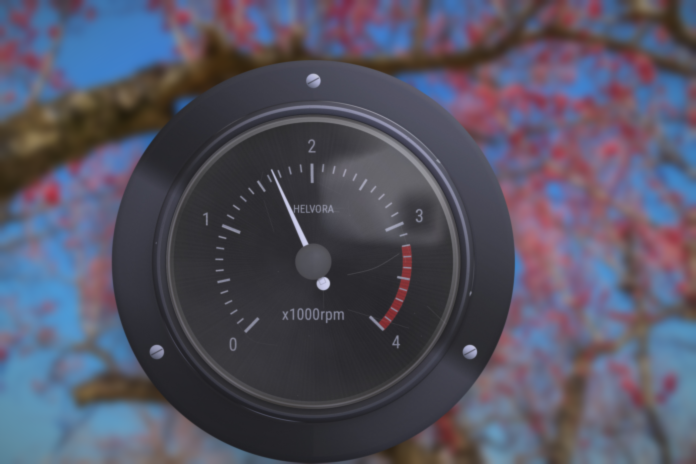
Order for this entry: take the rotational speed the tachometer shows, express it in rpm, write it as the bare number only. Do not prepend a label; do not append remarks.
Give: 1650
